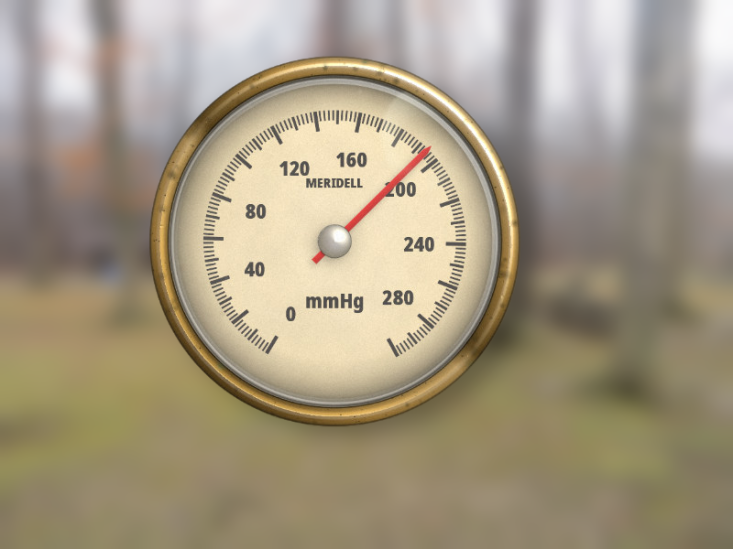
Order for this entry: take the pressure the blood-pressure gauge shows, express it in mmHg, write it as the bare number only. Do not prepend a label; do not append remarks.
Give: 194
